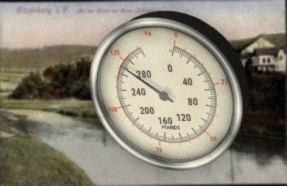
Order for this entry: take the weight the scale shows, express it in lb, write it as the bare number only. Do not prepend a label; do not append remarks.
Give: 270
